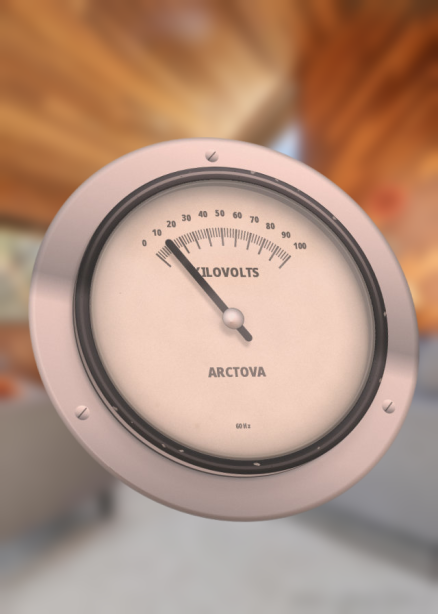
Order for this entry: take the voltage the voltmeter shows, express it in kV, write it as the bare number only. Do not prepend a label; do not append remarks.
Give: 10
